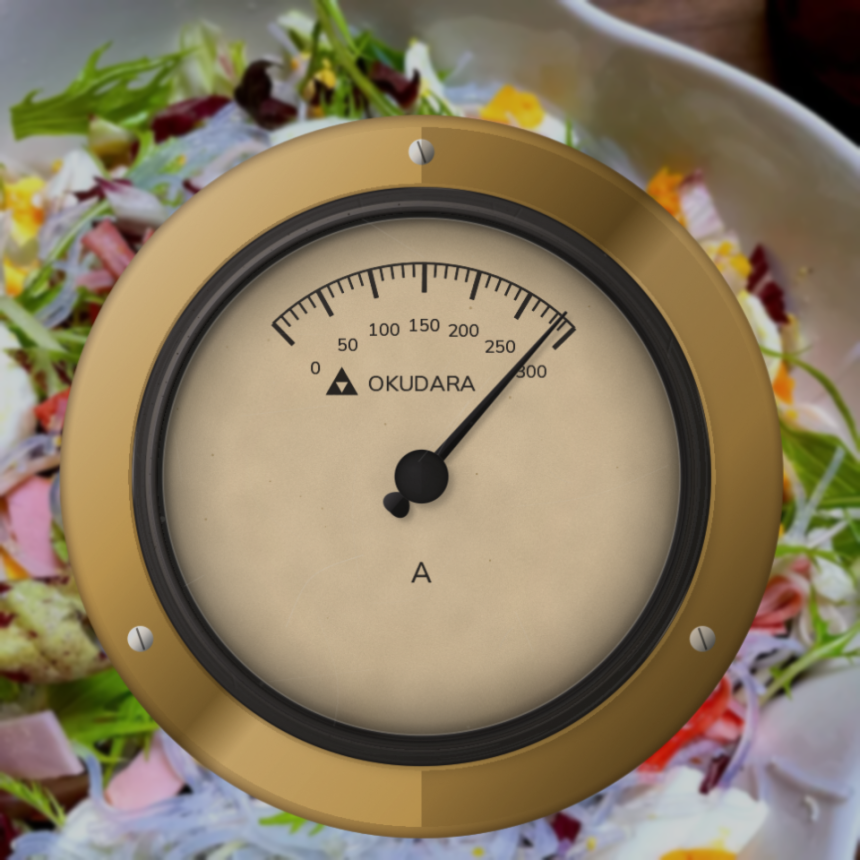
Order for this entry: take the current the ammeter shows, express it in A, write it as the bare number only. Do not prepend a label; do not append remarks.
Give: 285
